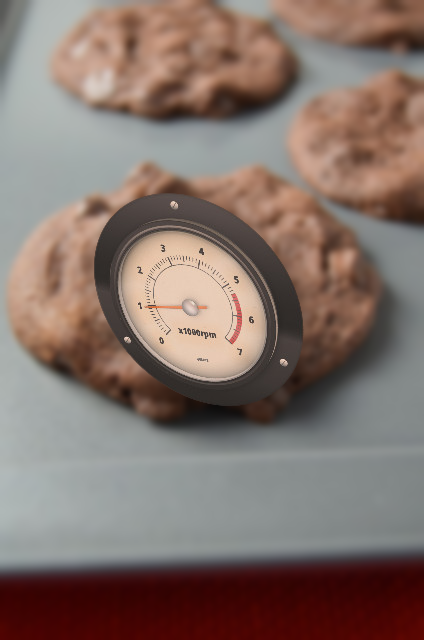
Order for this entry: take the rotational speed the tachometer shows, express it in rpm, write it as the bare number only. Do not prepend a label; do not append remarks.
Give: 1000
